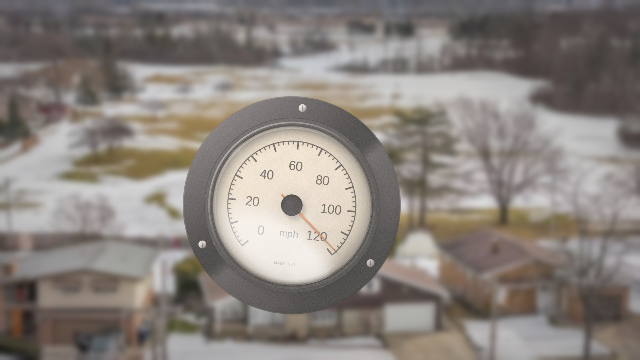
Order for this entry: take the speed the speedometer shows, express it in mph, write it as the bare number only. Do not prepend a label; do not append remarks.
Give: 118
